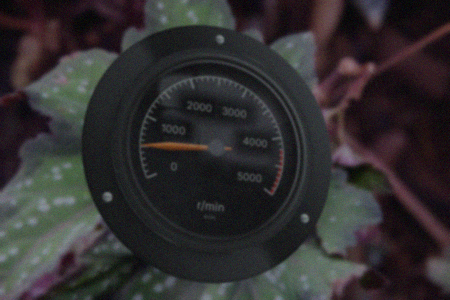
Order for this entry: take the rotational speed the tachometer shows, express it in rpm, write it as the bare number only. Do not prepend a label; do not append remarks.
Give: 500
